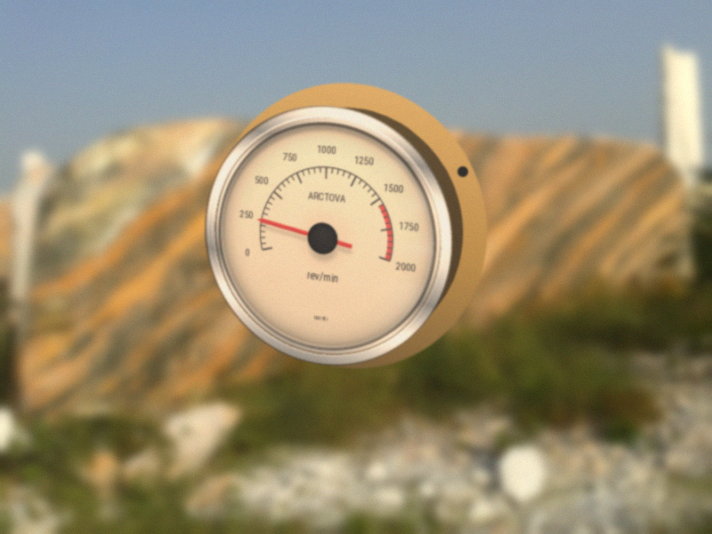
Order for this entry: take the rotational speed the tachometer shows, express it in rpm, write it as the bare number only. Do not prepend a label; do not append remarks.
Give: 250
